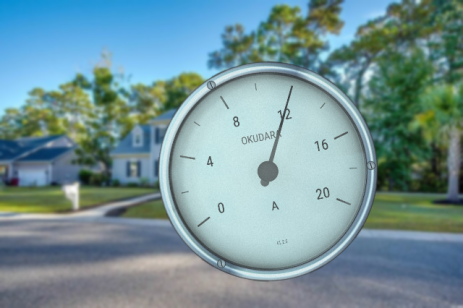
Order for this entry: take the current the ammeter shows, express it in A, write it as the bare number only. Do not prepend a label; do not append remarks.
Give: 12
